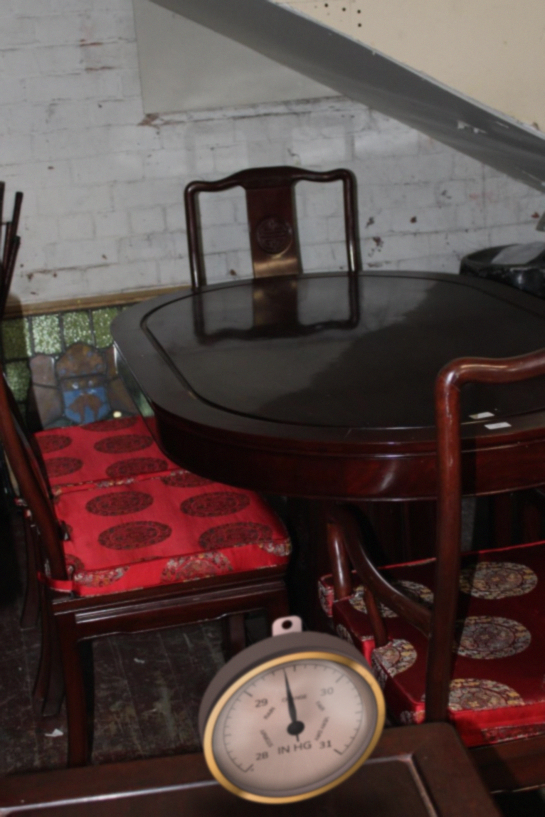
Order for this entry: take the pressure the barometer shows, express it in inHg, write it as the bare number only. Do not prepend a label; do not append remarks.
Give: 29.4
